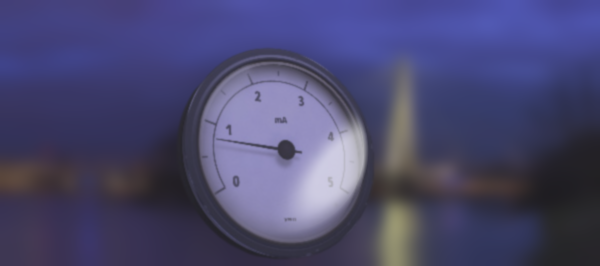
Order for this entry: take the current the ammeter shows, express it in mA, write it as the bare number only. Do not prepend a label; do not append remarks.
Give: 0.75
